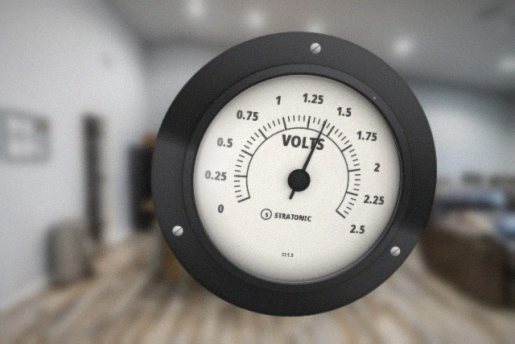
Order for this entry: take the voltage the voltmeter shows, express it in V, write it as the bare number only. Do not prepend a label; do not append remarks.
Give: 1.4
